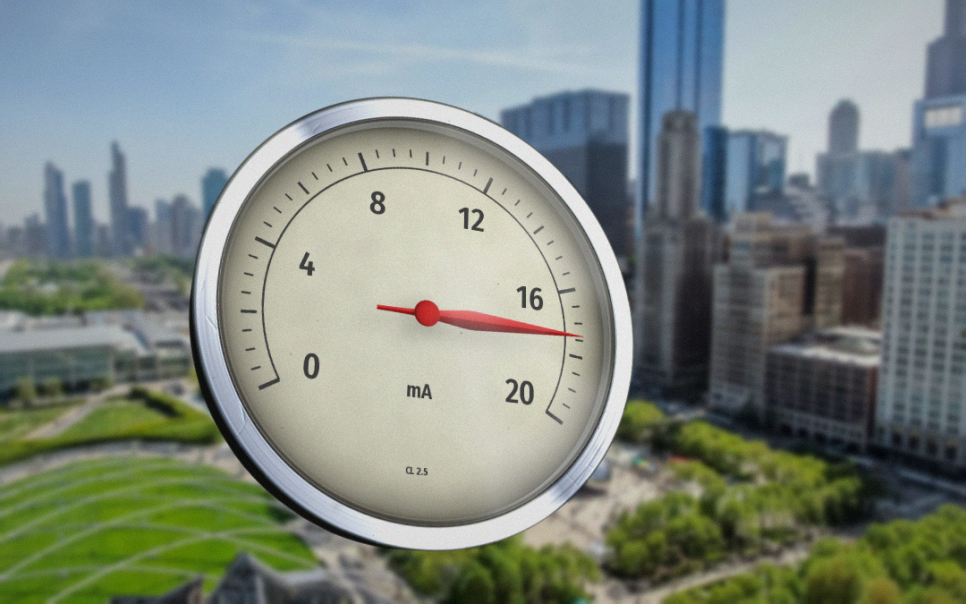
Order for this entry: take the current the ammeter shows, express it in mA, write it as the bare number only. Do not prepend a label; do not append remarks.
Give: 17.5
